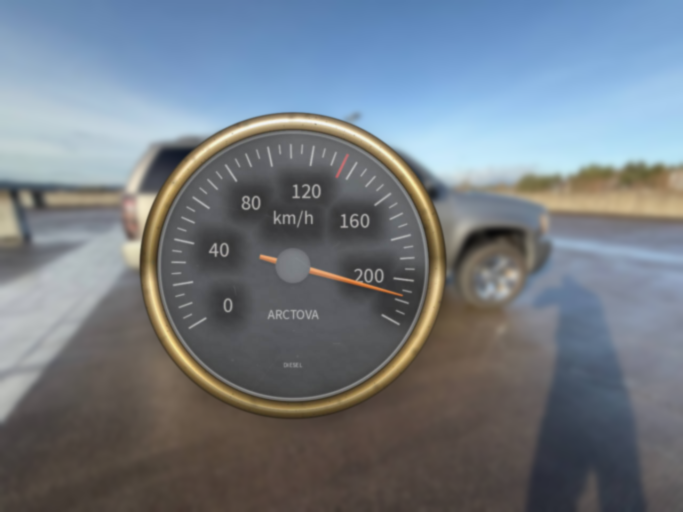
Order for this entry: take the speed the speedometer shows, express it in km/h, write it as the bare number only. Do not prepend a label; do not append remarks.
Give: 207.5
